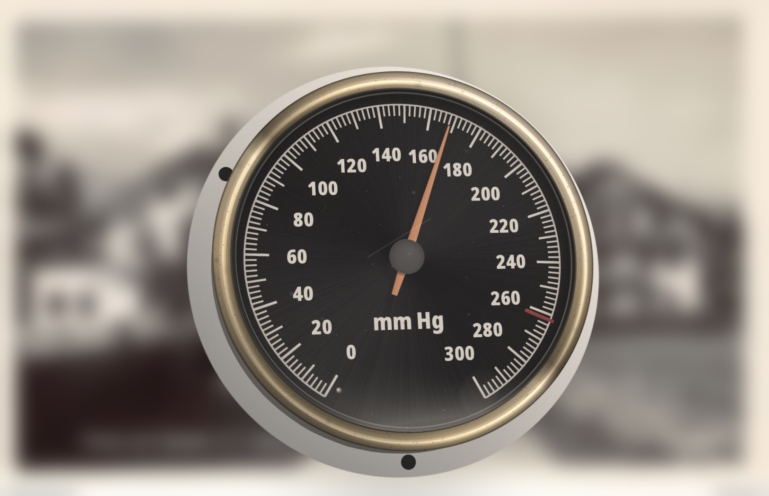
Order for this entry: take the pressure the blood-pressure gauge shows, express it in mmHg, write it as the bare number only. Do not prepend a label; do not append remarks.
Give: 168
